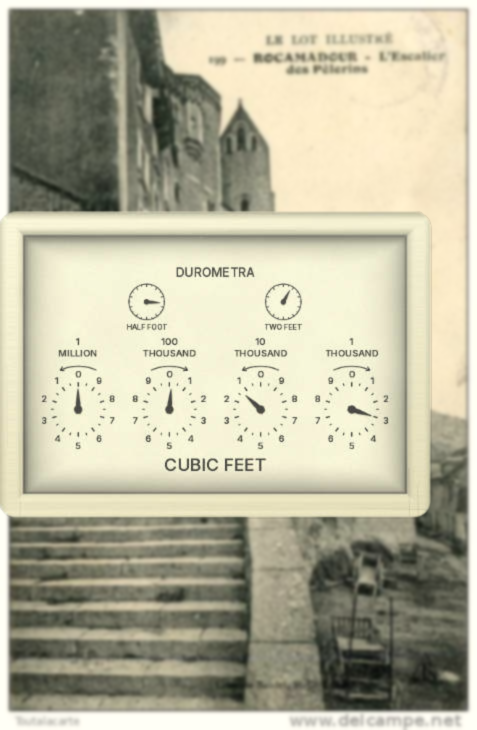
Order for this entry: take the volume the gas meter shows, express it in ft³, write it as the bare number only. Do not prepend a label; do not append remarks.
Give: 1300
